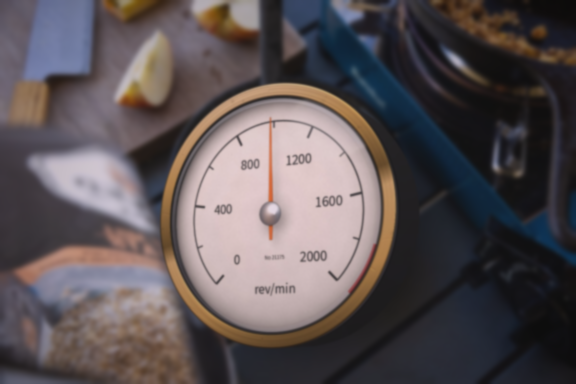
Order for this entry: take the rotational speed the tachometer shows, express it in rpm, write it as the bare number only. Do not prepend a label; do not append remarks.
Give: 1000
